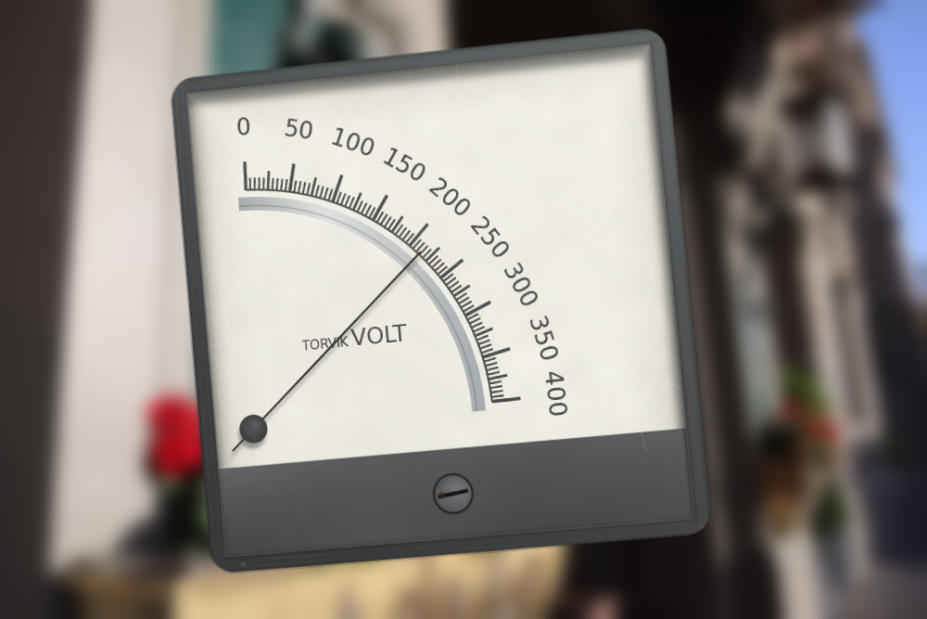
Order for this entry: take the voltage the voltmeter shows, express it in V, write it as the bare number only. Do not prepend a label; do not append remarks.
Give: 215
